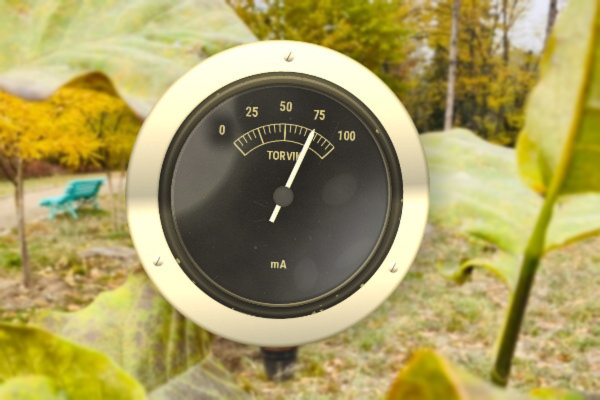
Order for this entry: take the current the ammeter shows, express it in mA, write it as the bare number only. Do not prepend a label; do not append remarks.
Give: 75
